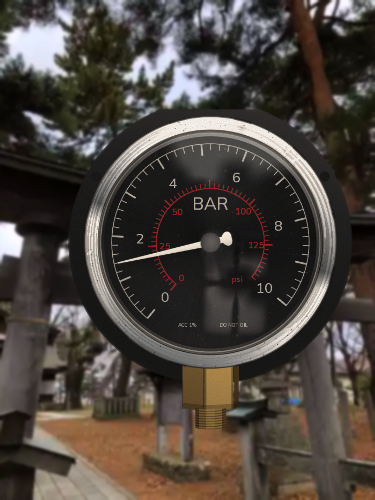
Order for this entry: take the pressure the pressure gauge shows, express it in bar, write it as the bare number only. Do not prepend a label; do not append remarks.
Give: 1.4
